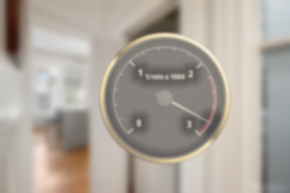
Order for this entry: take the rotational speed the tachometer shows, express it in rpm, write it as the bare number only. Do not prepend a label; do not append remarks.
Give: 2800
